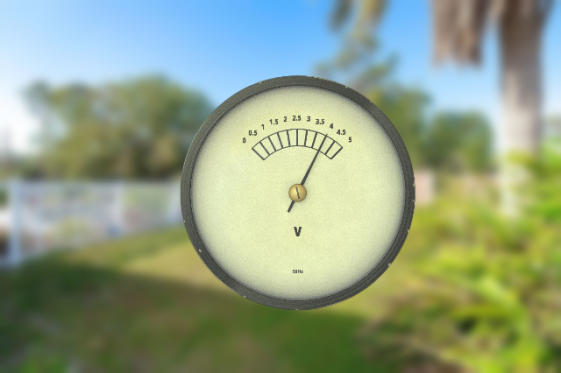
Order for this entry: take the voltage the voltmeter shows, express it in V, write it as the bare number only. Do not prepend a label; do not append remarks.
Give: 4
